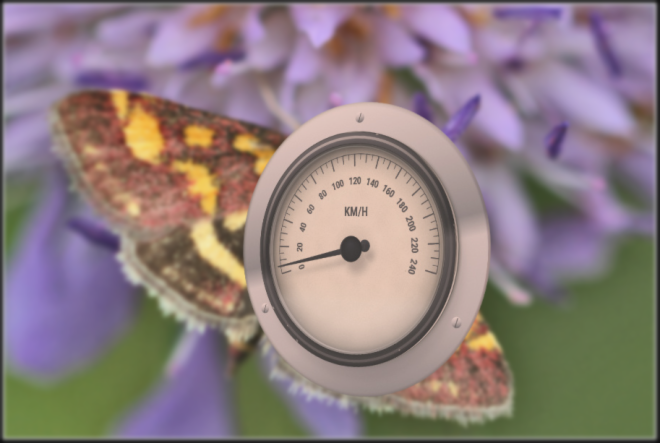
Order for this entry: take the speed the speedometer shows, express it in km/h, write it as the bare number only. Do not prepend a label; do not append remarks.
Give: 5
